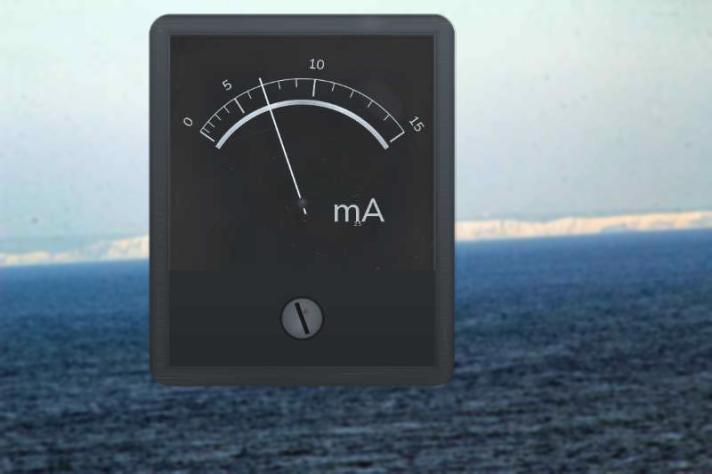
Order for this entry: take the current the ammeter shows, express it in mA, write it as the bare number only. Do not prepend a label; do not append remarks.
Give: 7
